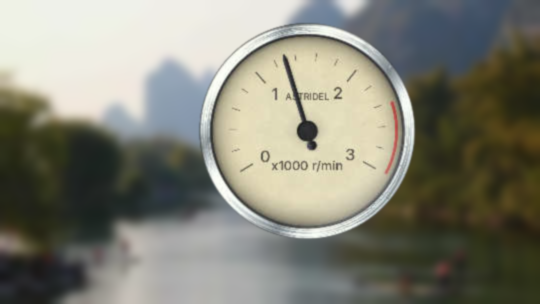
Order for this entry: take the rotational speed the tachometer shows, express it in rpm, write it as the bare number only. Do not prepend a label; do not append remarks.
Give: 1300
